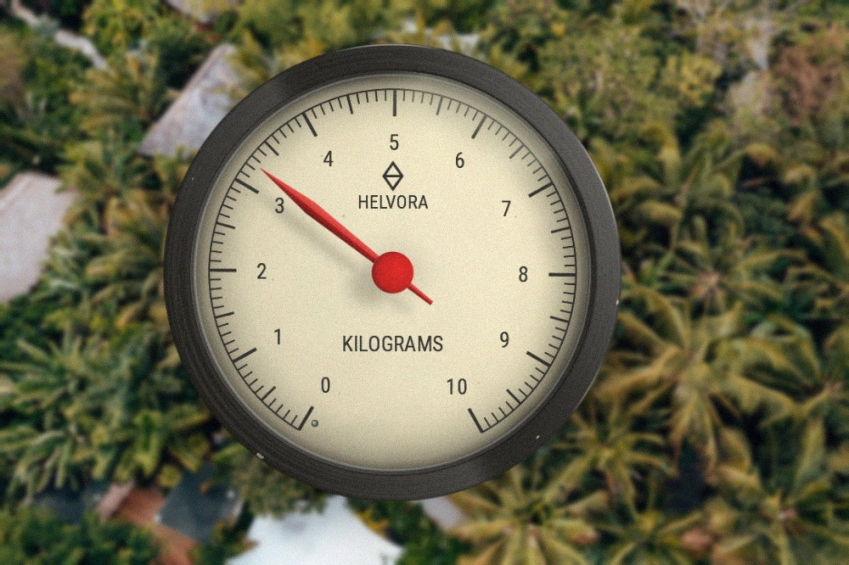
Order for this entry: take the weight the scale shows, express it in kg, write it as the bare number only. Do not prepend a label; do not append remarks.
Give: 3.25
